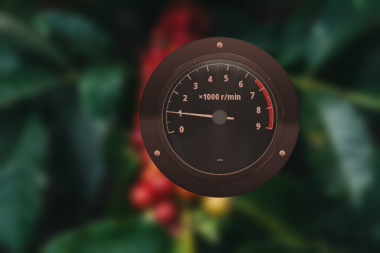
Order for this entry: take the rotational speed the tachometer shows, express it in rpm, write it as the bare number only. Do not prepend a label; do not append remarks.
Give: 1000
